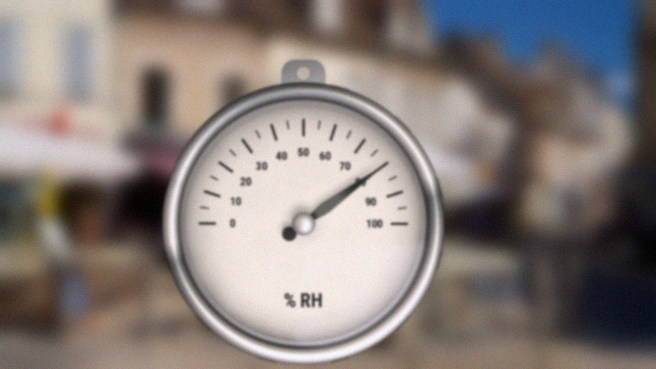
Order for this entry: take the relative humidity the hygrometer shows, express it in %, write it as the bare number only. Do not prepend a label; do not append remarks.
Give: 80
